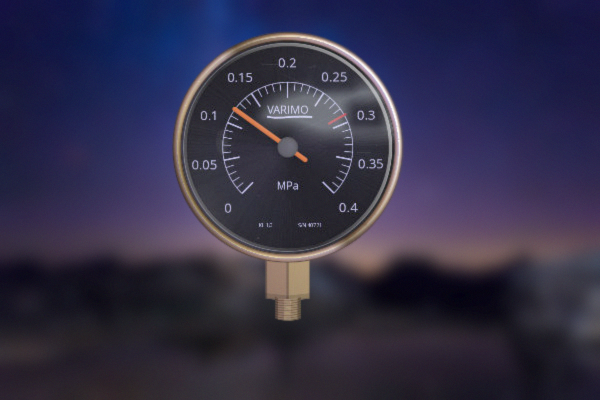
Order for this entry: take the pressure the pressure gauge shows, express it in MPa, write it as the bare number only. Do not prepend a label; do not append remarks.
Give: 0.12
